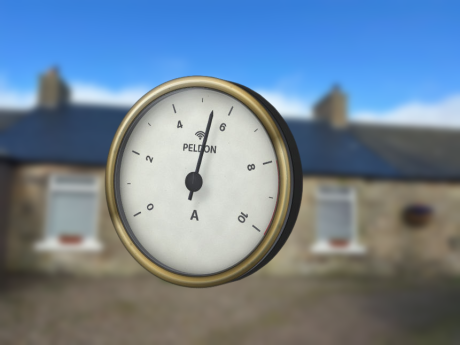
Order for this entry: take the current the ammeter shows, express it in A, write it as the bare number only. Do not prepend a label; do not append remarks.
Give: 5.5
